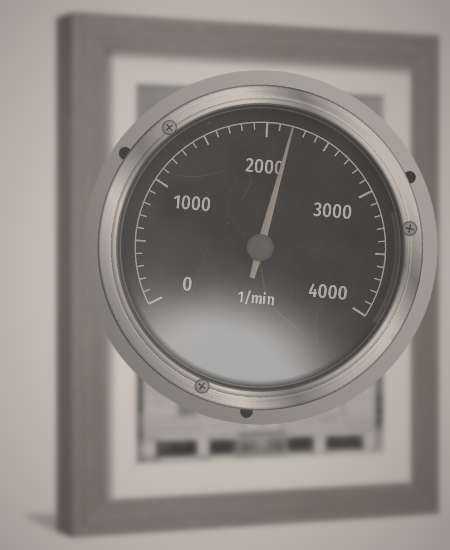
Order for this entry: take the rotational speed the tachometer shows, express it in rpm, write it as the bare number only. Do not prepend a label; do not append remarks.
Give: 2200
